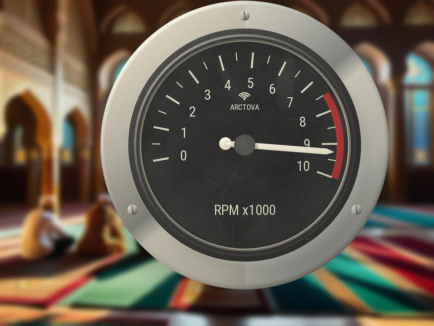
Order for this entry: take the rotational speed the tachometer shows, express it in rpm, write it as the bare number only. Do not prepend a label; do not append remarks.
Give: 9250
